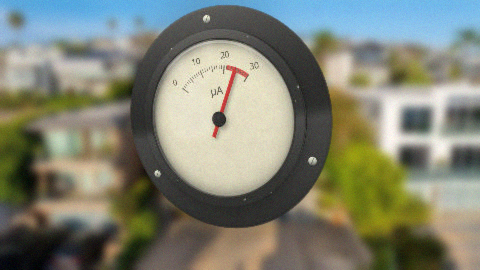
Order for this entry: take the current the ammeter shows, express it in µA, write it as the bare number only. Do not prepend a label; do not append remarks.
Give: 25
